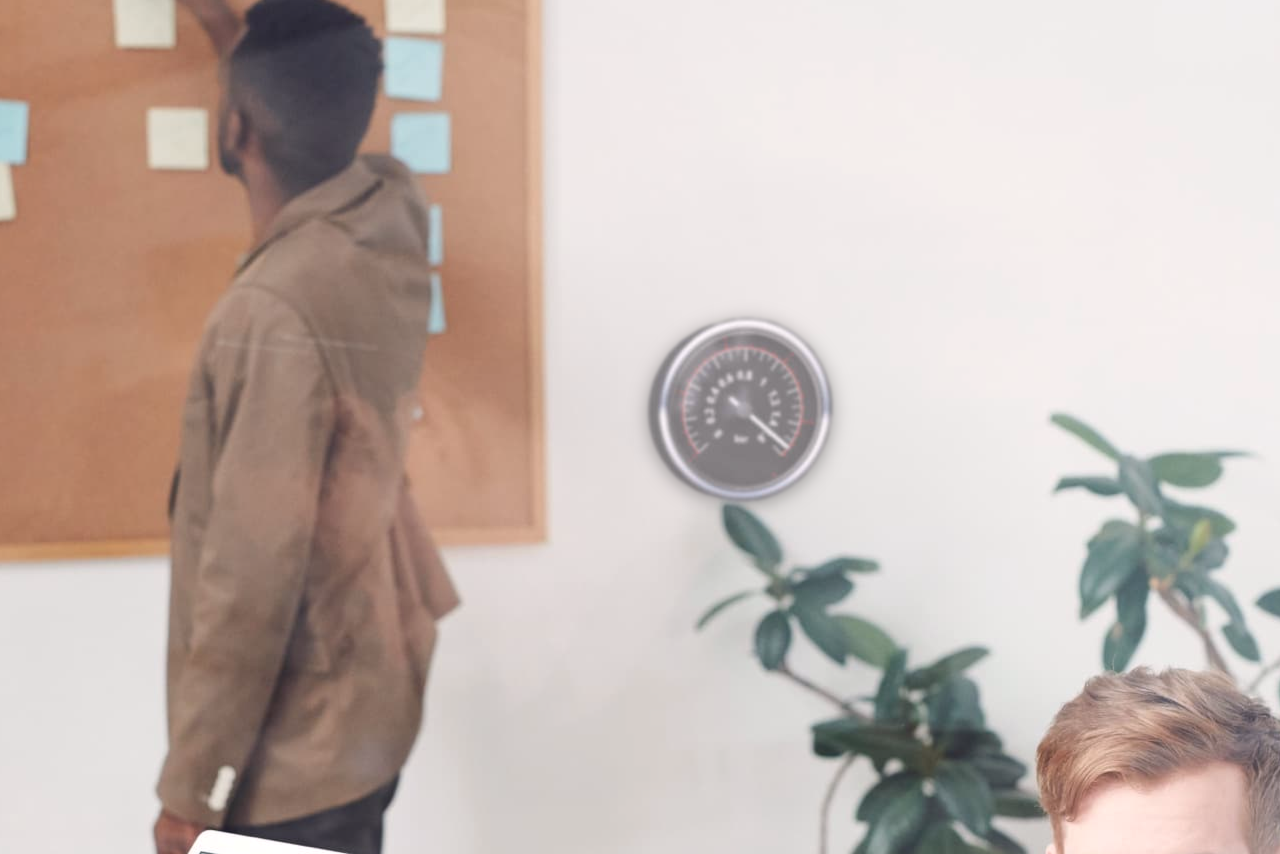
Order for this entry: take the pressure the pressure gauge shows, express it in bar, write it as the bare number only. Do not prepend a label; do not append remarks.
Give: 1.55
